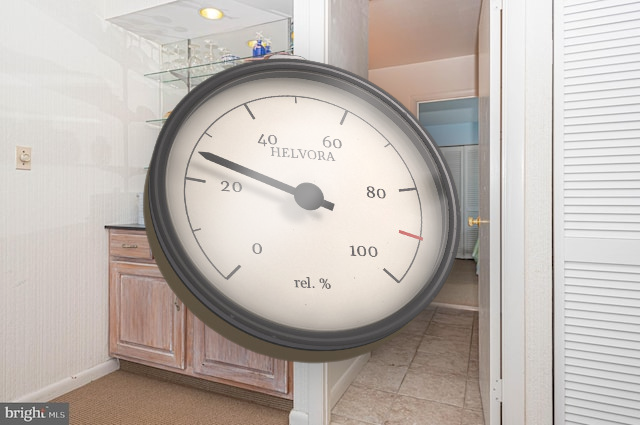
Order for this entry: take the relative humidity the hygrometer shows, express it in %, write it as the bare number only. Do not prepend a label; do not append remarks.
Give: 25
